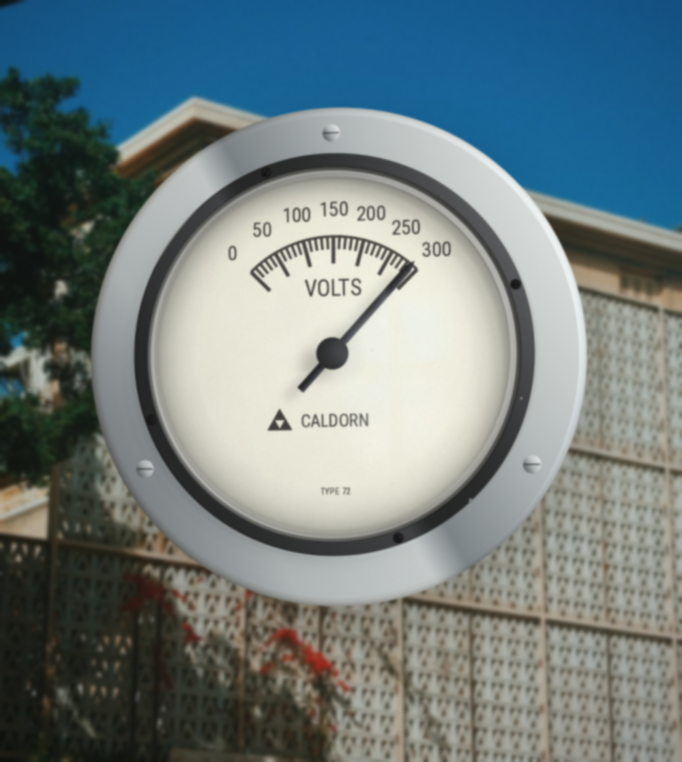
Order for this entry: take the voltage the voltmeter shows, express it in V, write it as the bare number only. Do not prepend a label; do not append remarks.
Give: 290
